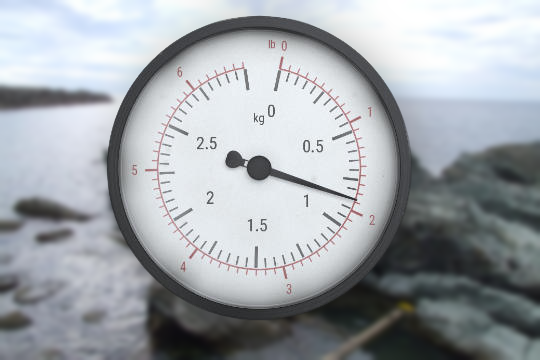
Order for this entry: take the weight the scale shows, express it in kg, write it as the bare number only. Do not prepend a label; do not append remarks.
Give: 0.85
